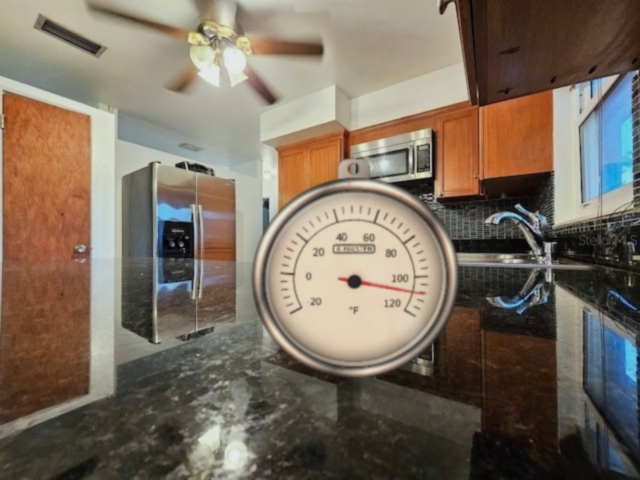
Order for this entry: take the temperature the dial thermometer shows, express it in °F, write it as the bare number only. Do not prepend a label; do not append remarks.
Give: 108
